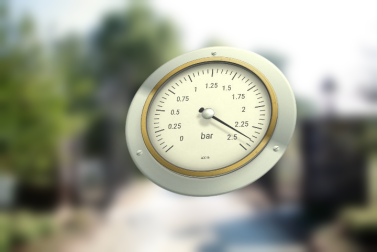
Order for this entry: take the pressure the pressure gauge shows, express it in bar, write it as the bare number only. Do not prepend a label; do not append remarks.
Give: 2.4
